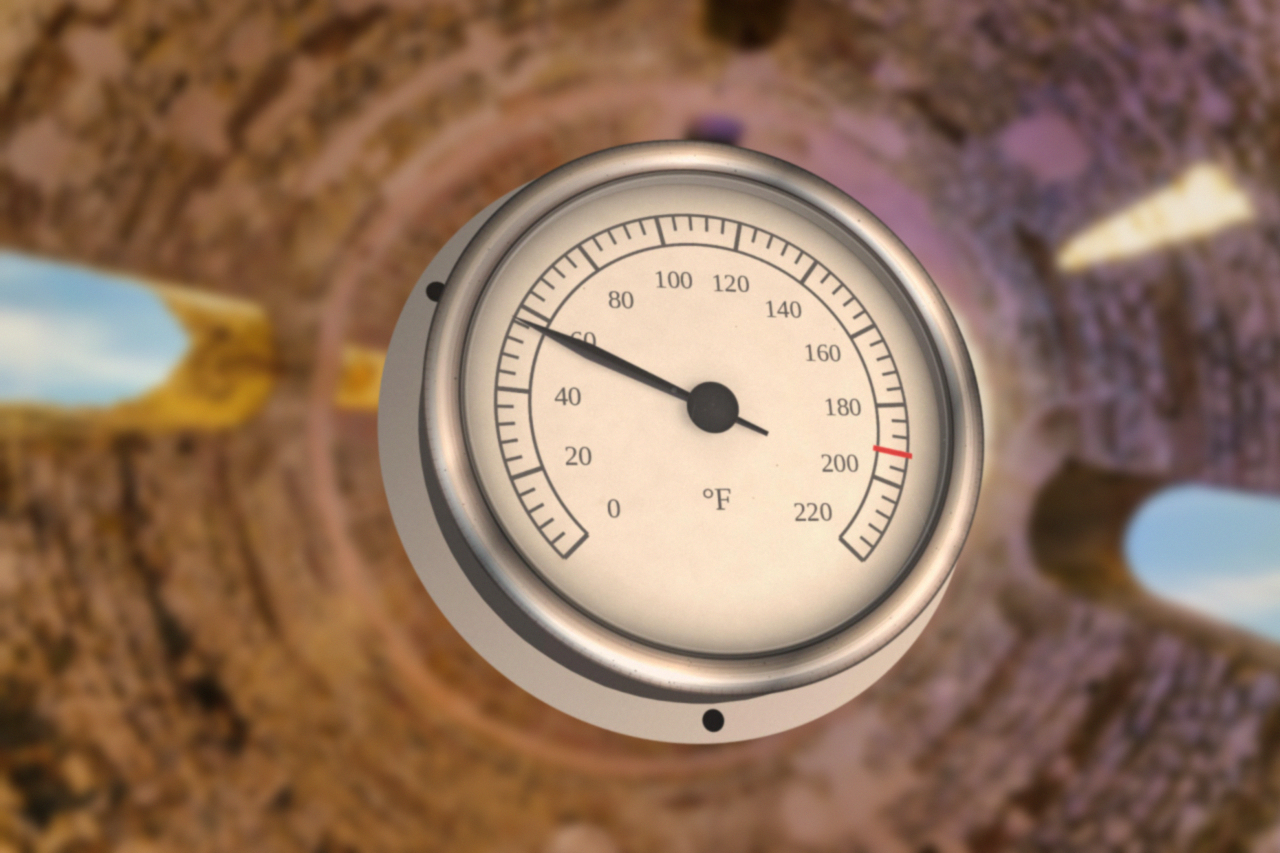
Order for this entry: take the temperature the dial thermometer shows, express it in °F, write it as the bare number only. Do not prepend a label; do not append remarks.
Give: 56
